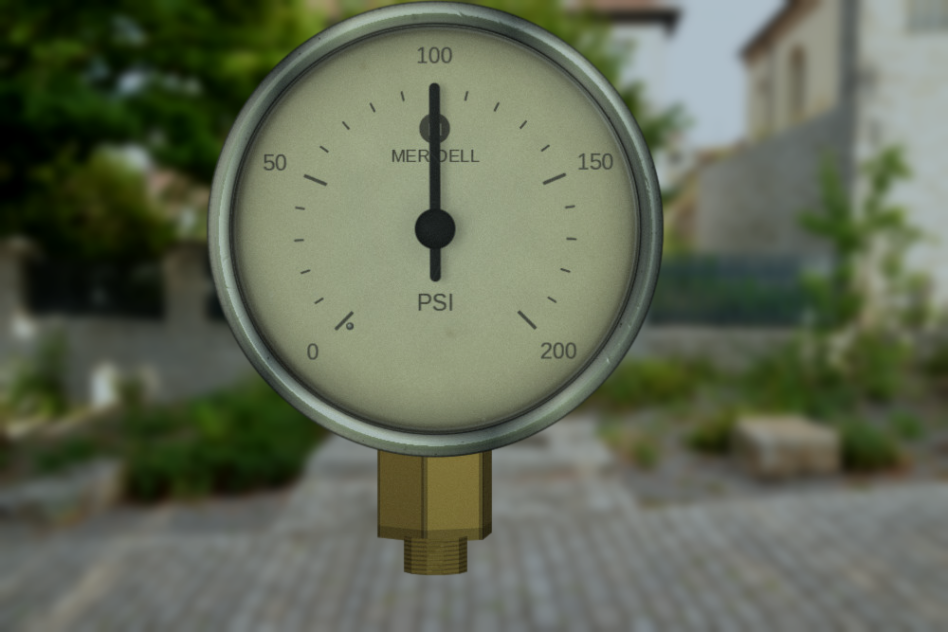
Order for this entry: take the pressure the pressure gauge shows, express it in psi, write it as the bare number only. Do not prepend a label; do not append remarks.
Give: 100
